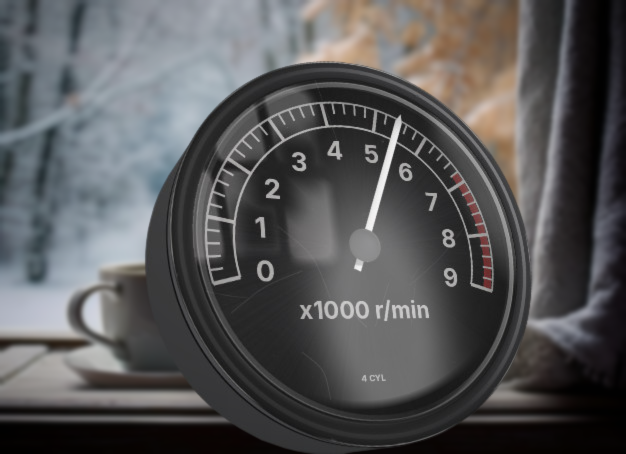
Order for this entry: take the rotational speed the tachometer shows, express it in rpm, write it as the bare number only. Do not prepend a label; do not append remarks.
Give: 5400
